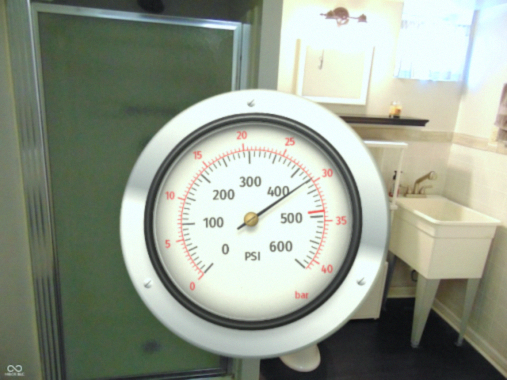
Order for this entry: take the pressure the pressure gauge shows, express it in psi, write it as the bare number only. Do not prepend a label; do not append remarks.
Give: 430
